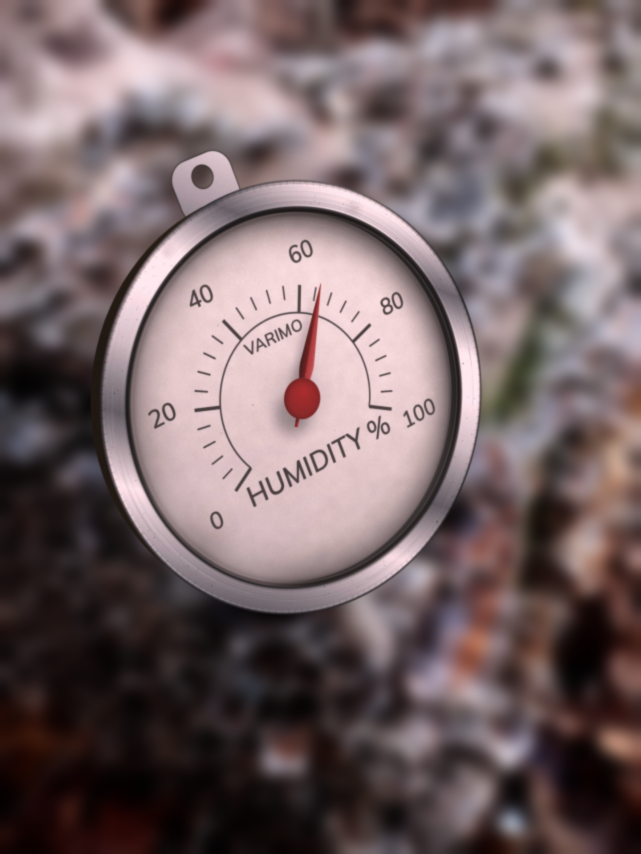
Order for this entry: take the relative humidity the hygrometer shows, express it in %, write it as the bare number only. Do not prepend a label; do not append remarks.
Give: 64
